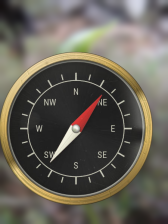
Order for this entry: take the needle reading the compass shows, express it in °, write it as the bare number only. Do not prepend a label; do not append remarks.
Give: 37.5
